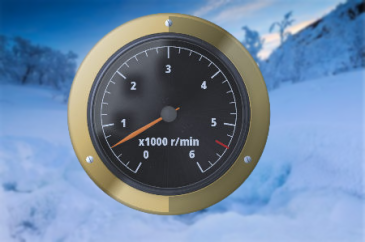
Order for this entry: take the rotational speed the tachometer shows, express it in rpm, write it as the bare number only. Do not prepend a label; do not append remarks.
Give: 600
